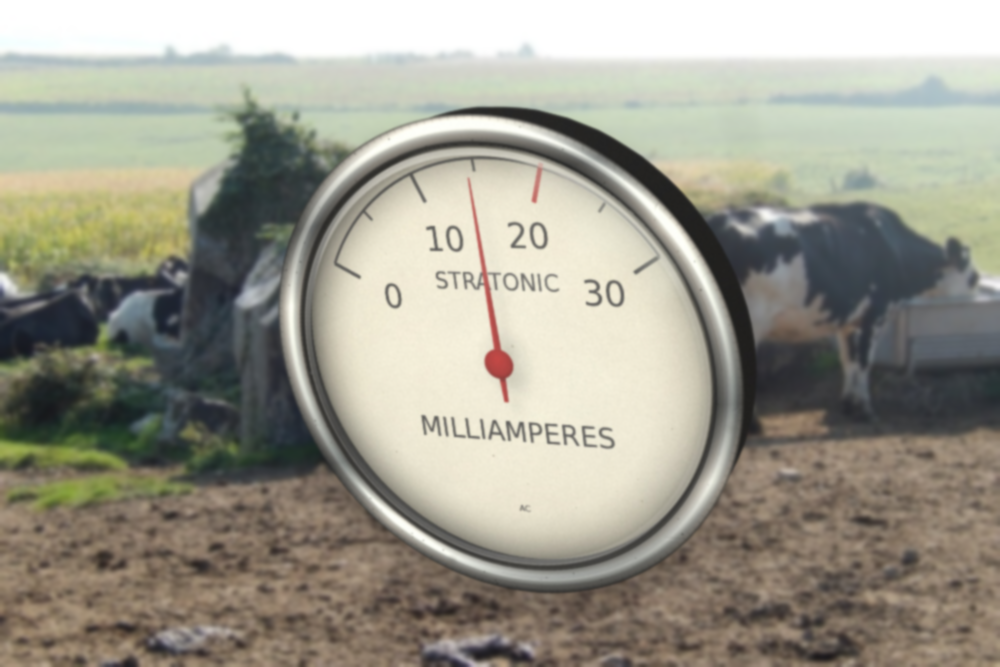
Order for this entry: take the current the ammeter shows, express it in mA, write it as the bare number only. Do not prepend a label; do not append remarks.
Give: 15
